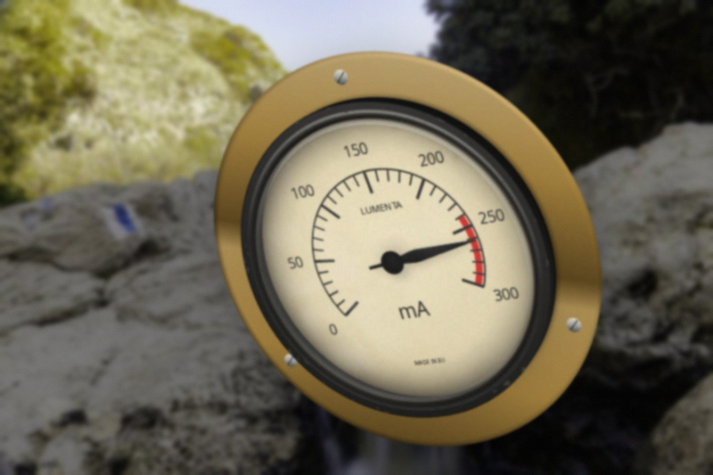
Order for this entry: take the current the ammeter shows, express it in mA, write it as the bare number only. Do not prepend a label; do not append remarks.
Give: 260
